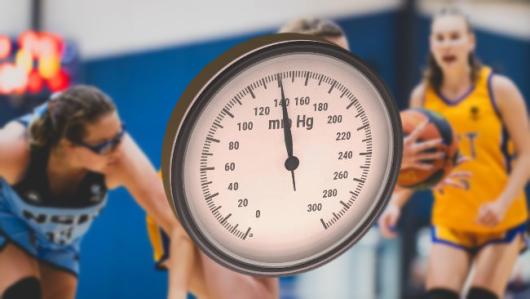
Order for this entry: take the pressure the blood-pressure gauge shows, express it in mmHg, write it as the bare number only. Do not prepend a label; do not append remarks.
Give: 140
